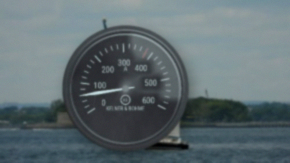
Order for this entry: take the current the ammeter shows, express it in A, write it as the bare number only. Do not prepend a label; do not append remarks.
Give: 60
